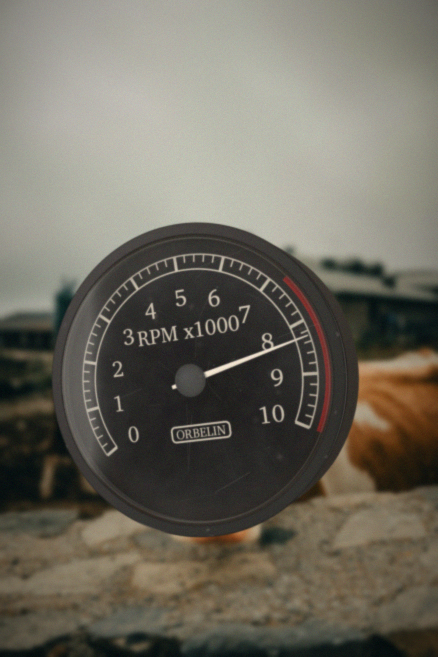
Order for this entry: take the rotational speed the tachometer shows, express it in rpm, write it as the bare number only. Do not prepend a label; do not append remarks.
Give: 8300
